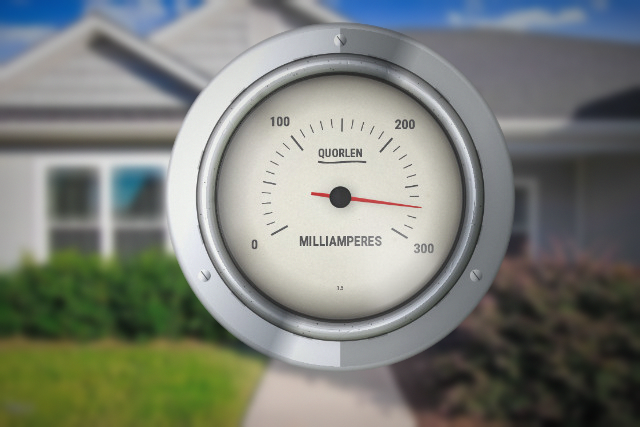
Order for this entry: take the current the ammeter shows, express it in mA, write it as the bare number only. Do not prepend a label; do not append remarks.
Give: 270
